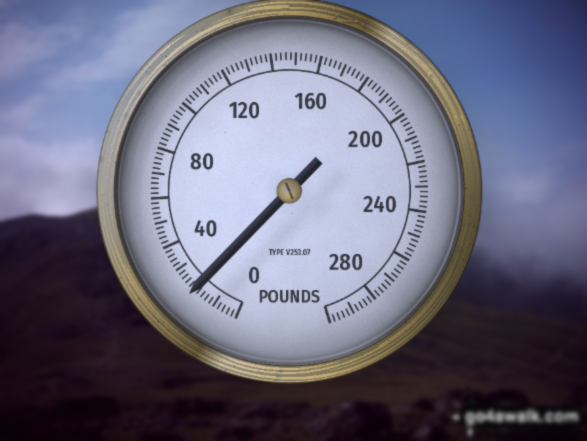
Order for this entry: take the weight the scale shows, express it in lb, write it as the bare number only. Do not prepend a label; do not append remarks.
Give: 20
